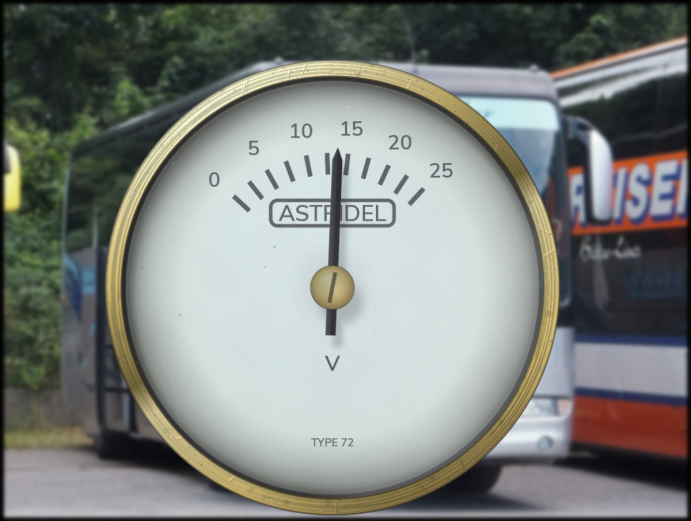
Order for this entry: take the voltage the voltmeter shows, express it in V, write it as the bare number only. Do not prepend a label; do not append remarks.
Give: 13.75
